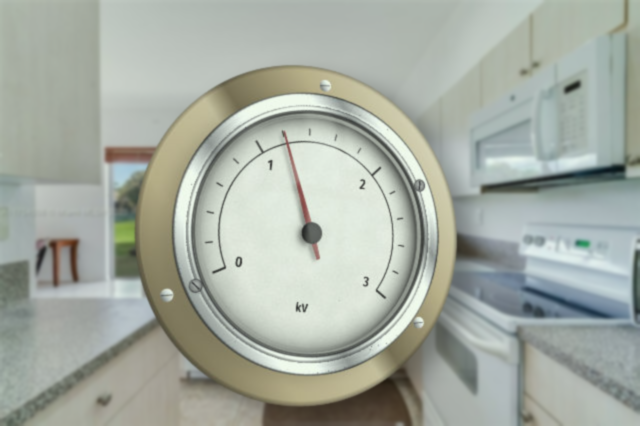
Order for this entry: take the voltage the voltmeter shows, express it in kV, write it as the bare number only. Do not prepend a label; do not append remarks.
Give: 1.2
